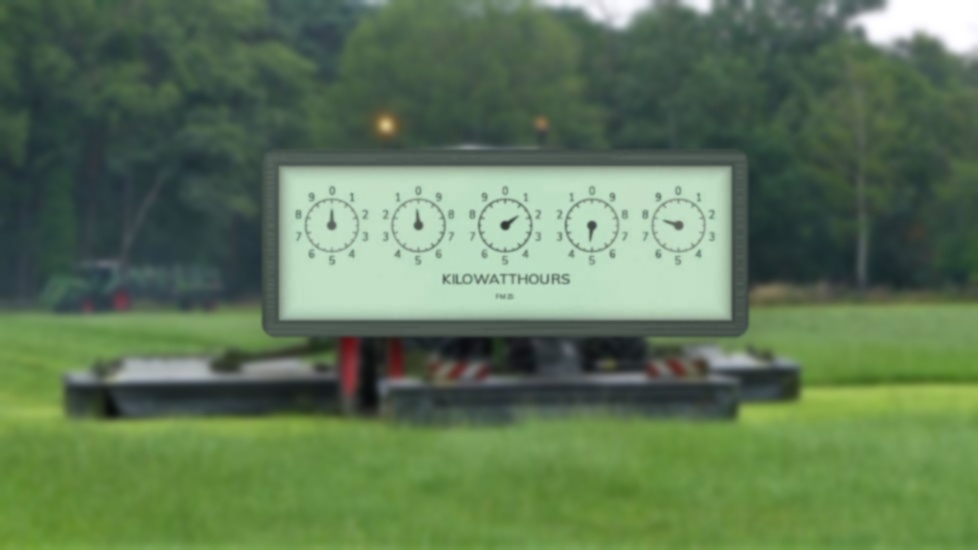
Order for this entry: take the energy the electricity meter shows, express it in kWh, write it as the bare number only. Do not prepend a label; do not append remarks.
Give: 148
